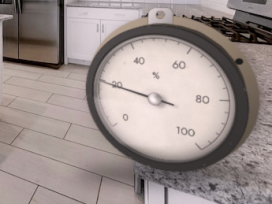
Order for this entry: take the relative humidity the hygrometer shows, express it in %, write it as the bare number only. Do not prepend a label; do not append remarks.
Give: 20
